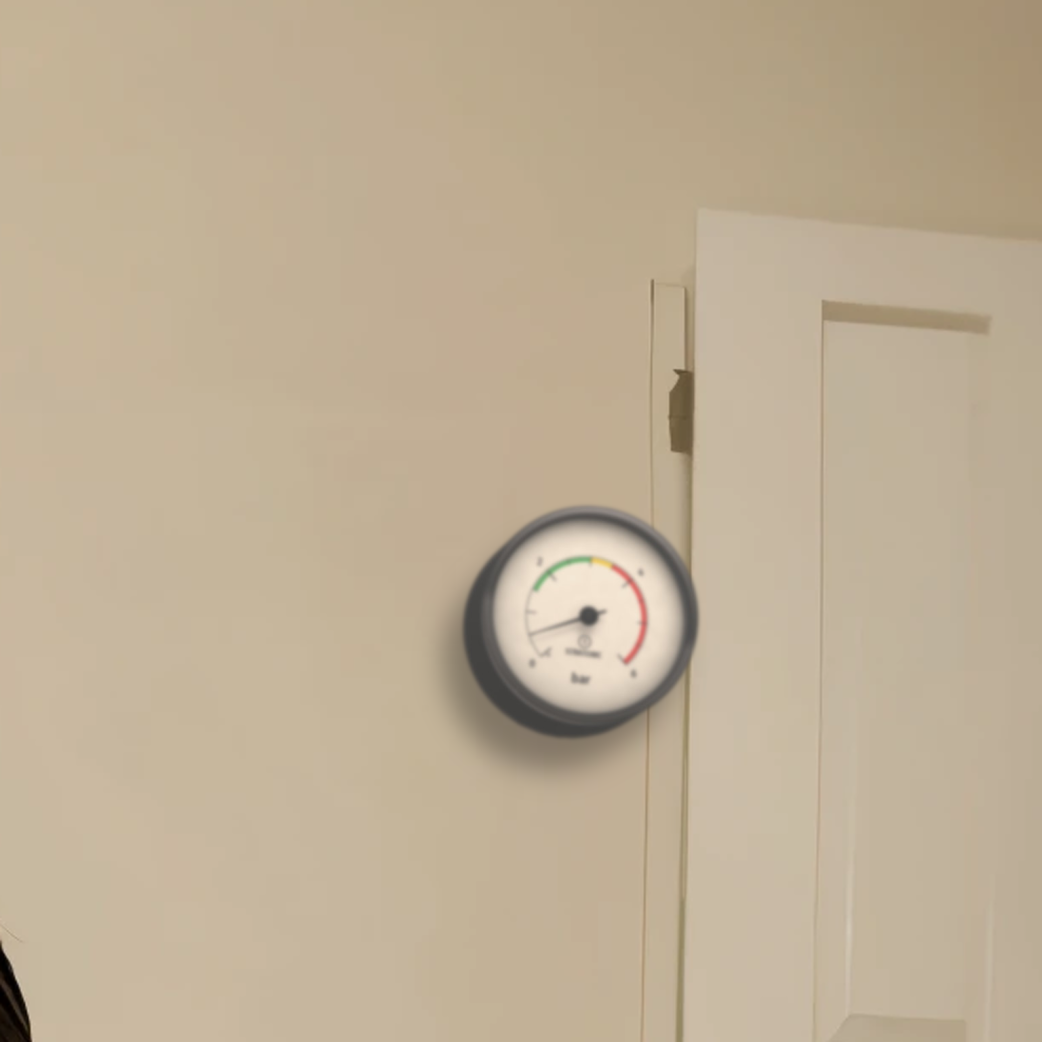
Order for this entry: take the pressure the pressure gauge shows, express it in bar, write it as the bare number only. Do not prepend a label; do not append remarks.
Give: 0.5
